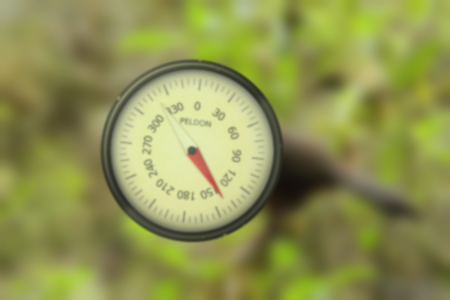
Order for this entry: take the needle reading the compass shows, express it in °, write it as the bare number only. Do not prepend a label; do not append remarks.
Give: 140
